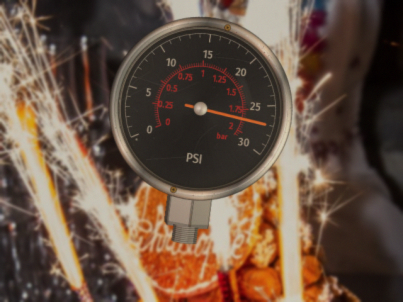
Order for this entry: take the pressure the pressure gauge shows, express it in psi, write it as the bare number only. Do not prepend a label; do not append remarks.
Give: 27
